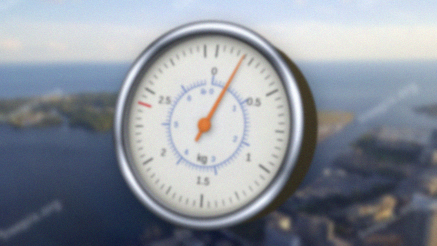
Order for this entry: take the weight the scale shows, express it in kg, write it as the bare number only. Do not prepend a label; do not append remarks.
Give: 0.2
